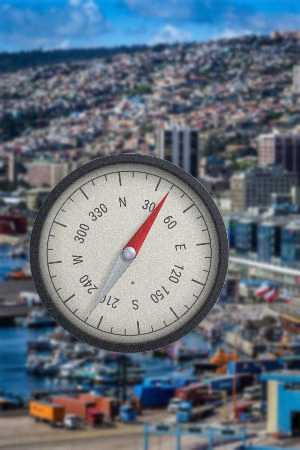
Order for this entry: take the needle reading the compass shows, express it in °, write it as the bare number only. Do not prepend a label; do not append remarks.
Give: 40
